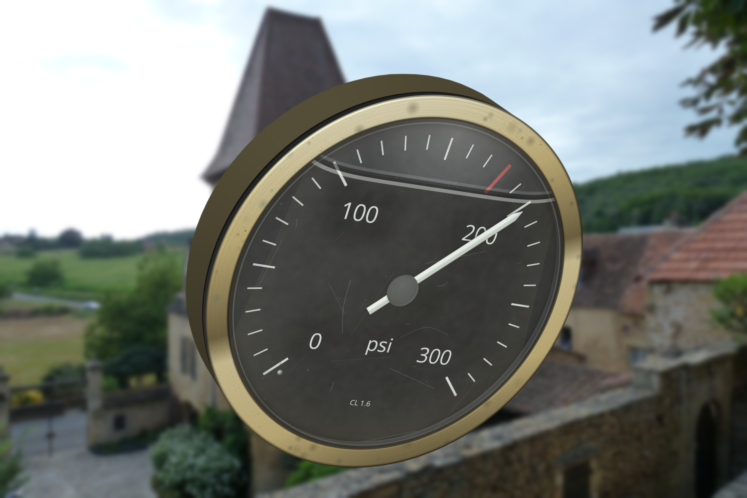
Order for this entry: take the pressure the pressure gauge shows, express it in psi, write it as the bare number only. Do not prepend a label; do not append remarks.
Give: 200
